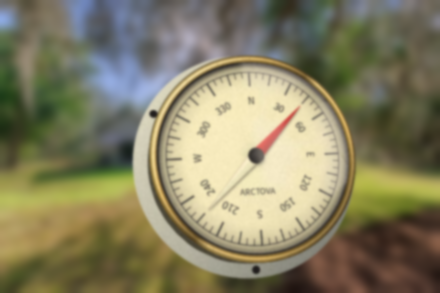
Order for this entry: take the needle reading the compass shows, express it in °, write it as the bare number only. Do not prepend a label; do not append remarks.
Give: 45
